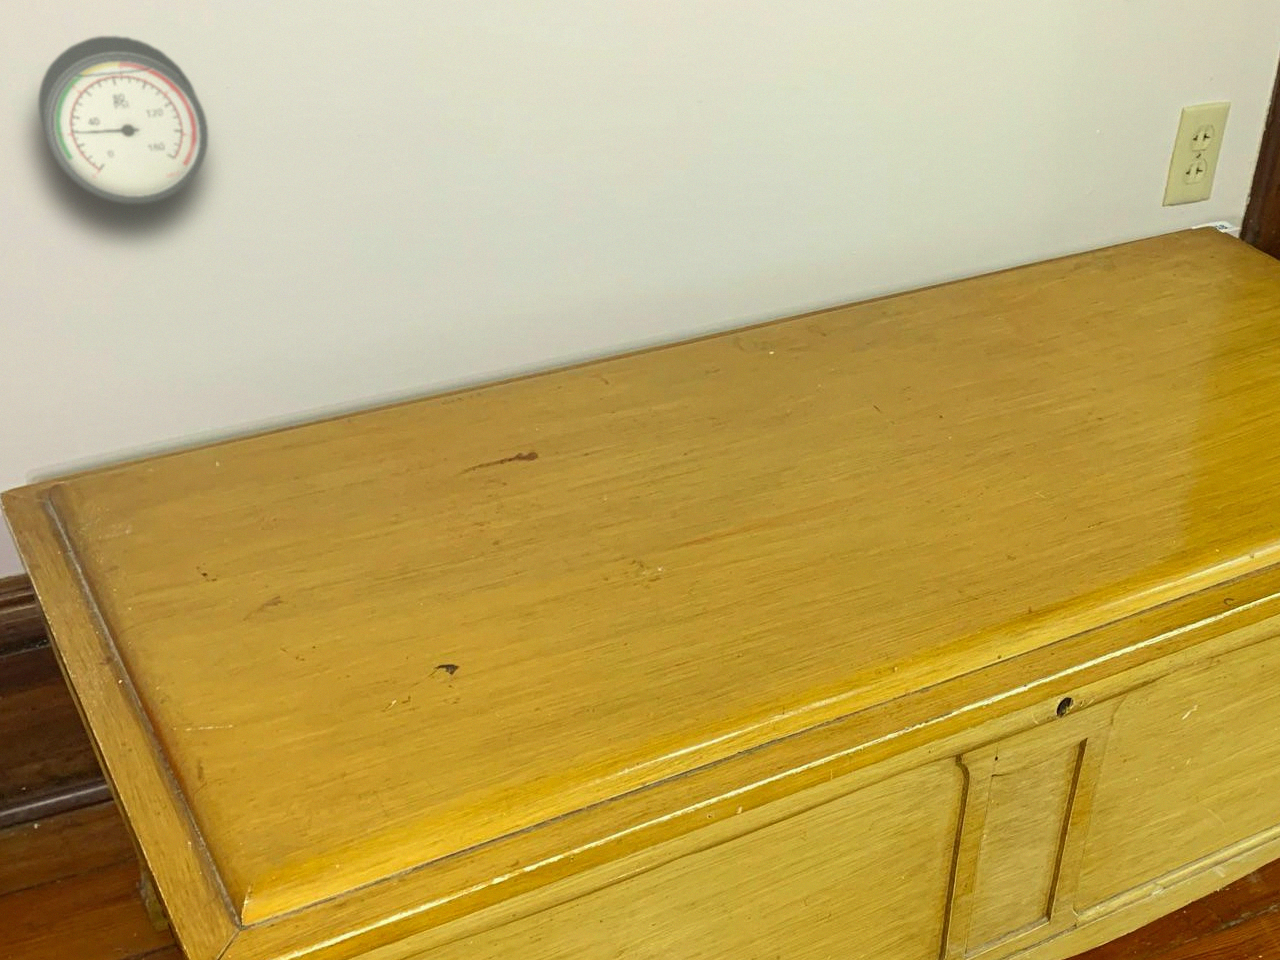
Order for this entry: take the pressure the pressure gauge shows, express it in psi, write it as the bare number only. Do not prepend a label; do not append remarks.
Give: 30
